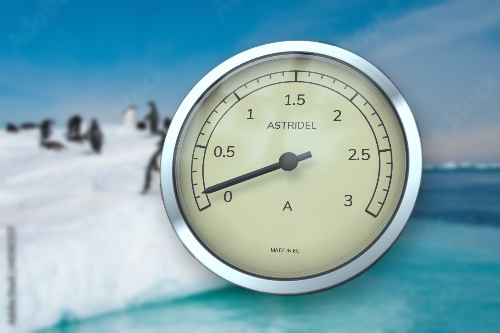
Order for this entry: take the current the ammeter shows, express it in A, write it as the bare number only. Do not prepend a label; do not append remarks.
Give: 0.1
